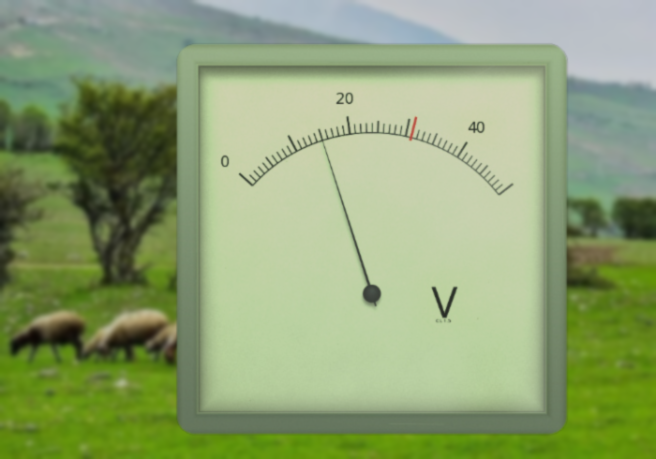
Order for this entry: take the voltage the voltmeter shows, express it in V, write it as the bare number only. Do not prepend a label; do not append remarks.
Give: 15
